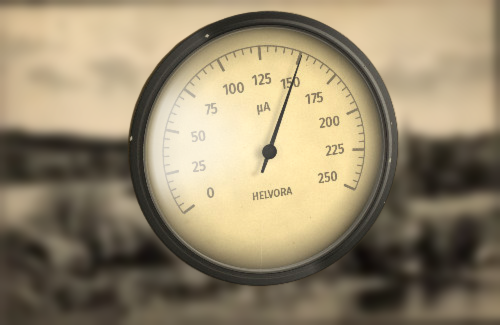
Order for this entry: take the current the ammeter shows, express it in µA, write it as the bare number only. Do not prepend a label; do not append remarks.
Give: 150
